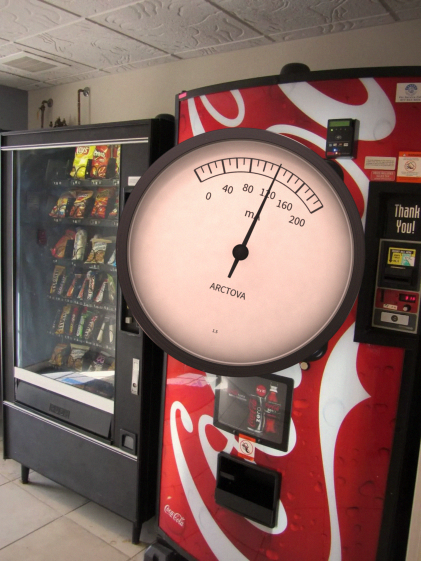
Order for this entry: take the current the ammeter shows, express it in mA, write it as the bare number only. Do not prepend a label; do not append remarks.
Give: 120
